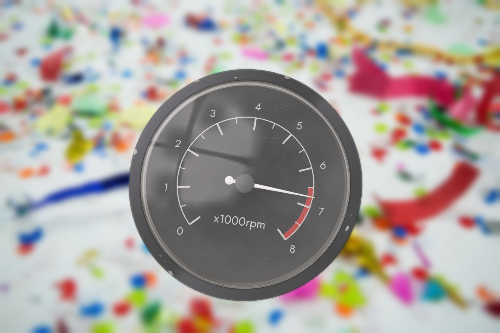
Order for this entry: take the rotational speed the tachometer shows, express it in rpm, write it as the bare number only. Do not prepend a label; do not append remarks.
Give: 6750
